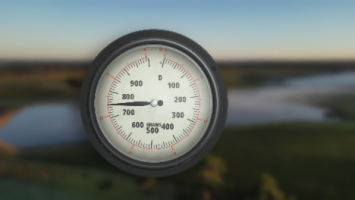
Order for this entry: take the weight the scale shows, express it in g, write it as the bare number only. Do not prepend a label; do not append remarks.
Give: 750
